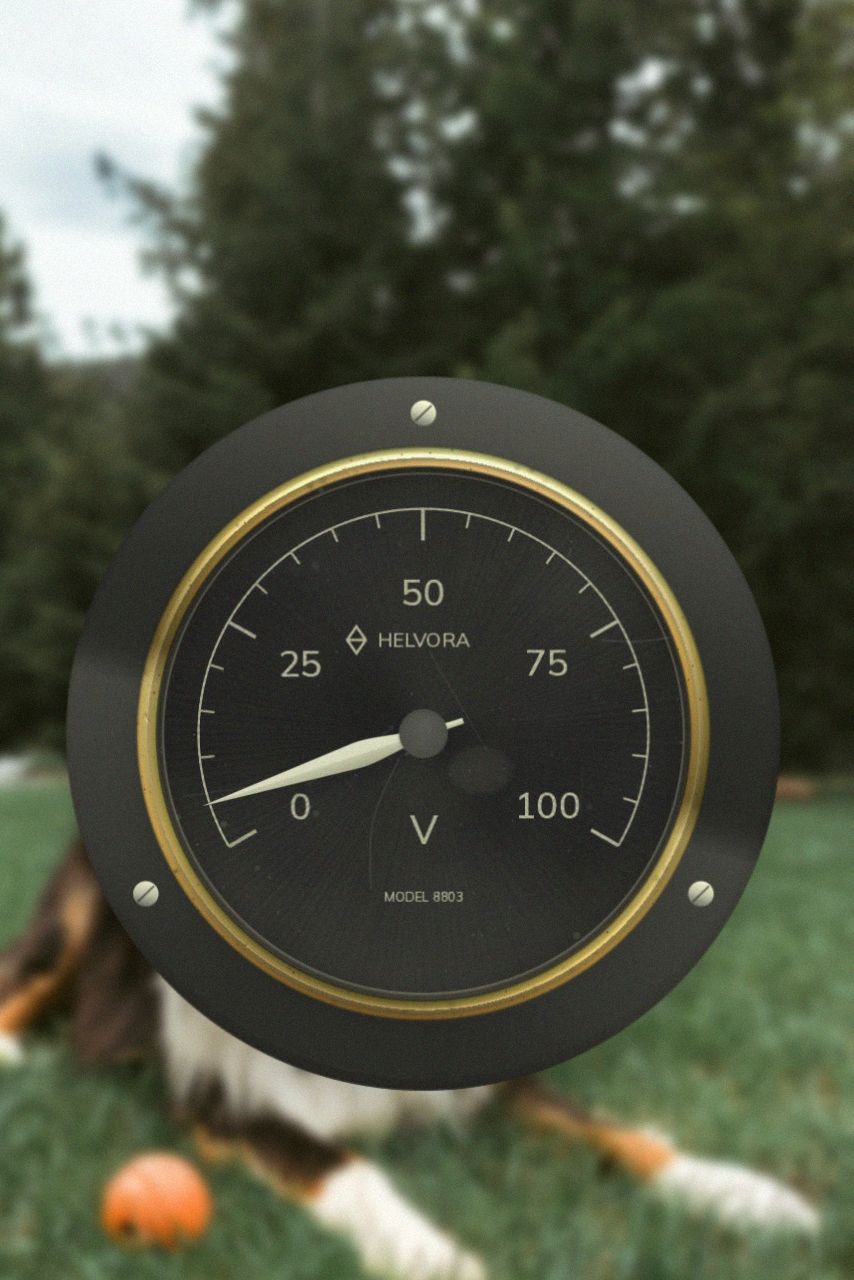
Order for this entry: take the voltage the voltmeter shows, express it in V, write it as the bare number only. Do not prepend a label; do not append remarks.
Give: 5
